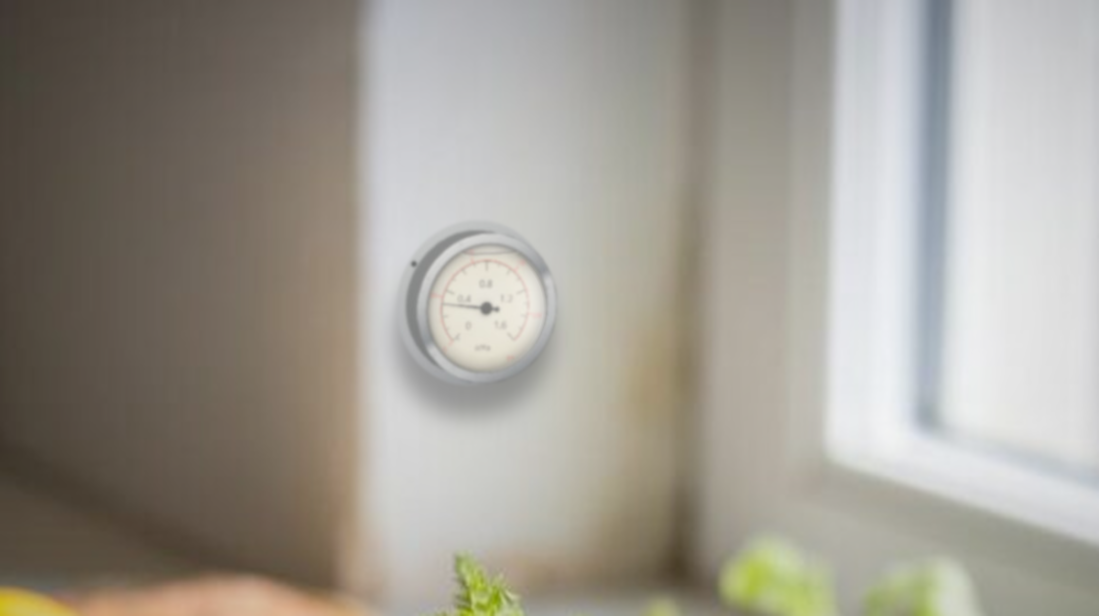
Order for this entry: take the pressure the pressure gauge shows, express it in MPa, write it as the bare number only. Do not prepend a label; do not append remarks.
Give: 0.3
